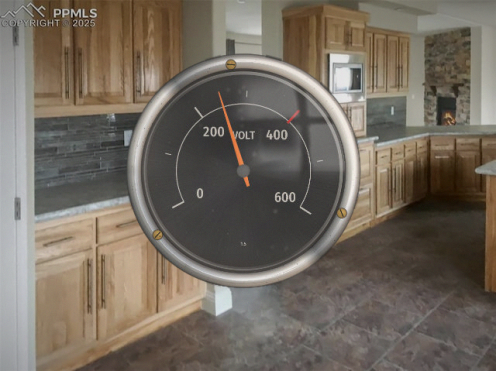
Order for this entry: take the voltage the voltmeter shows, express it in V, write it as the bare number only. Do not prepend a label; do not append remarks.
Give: 250
